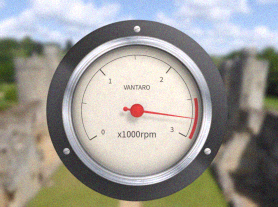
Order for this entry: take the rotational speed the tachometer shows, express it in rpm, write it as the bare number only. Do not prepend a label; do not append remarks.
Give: 2750
